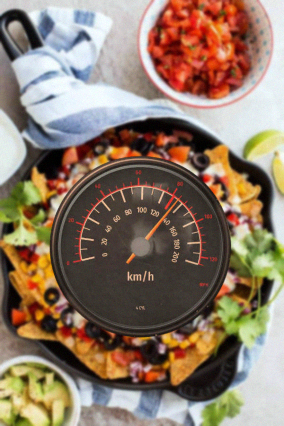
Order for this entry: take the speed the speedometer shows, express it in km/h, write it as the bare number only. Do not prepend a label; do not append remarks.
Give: 135
